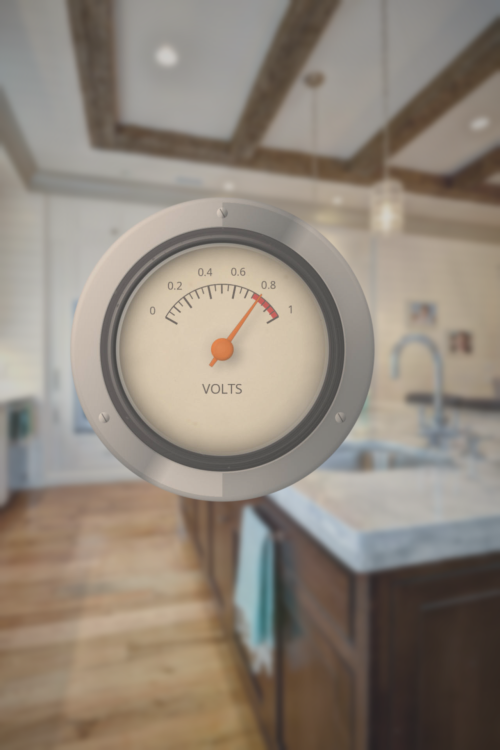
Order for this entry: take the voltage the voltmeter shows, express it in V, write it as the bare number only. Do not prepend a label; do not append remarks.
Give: 0.8
